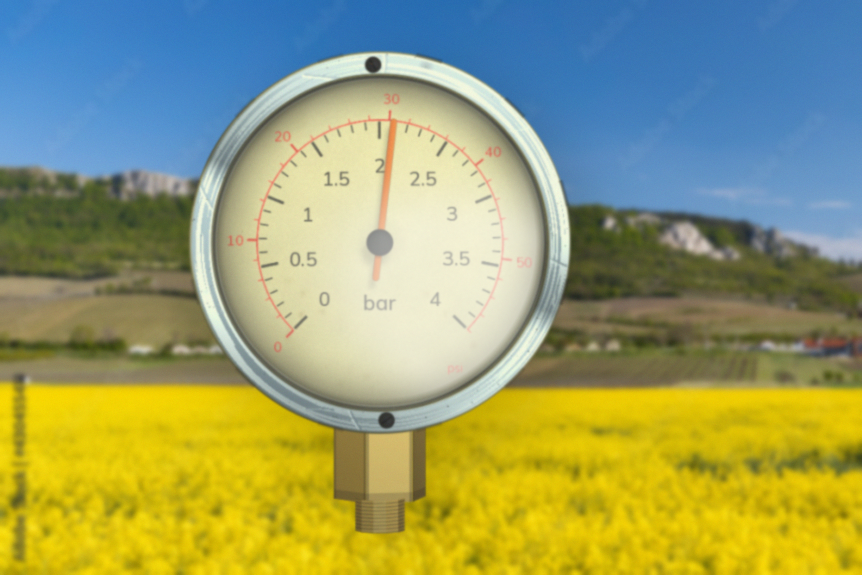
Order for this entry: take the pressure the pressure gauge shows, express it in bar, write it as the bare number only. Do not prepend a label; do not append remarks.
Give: 2.1
